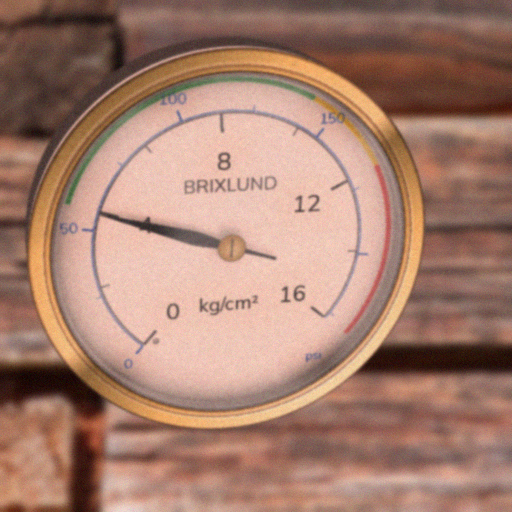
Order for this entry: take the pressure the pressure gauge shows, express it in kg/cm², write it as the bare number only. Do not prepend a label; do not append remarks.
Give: 4
